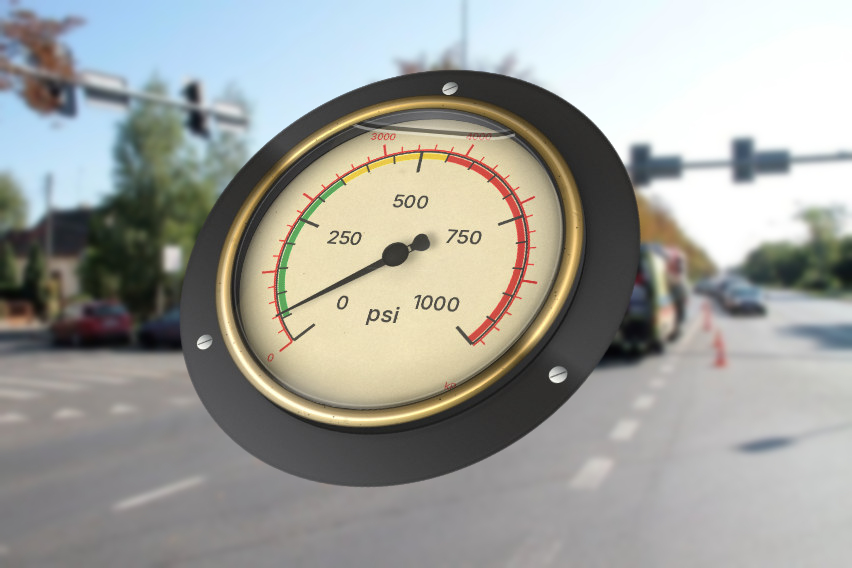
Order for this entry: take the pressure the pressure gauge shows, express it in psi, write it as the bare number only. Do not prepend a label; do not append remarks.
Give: 50
